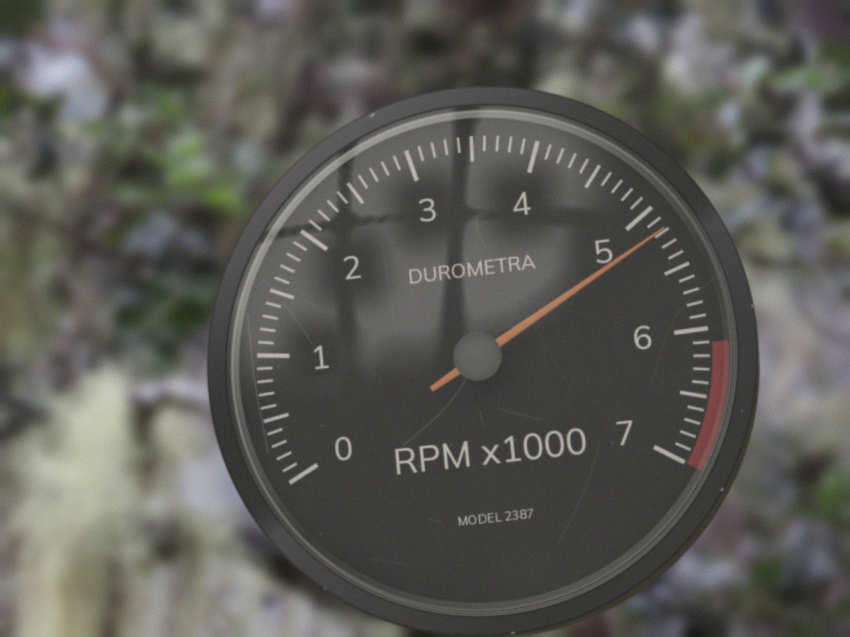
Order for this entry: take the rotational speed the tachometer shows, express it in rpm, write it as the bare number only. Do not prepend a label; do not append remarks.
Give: 5200
